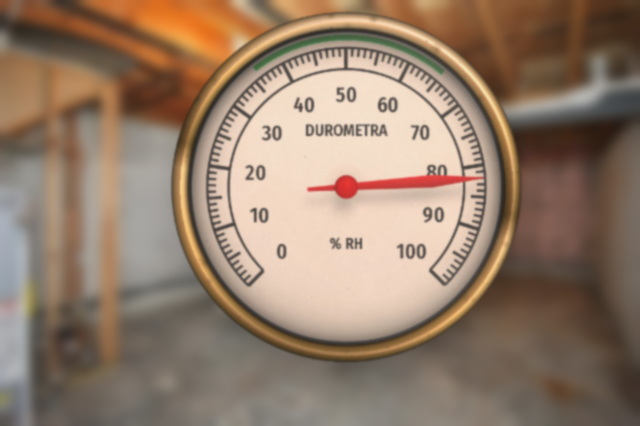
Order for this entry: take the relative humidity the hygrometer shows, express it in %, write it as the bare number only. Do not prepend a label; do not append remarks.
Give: 82
